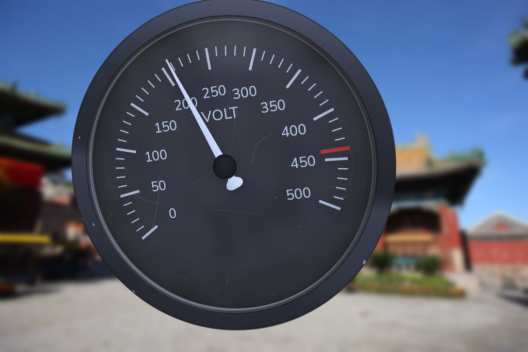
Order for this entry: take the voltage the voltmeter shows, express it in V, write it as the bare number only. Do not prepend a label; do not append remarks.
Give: 210
